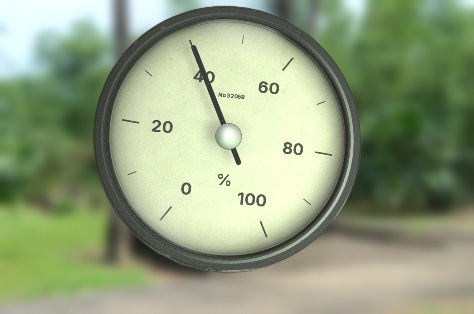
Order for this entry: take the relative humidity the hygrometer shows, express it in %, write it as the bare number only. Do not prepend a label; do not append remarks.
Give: 40
